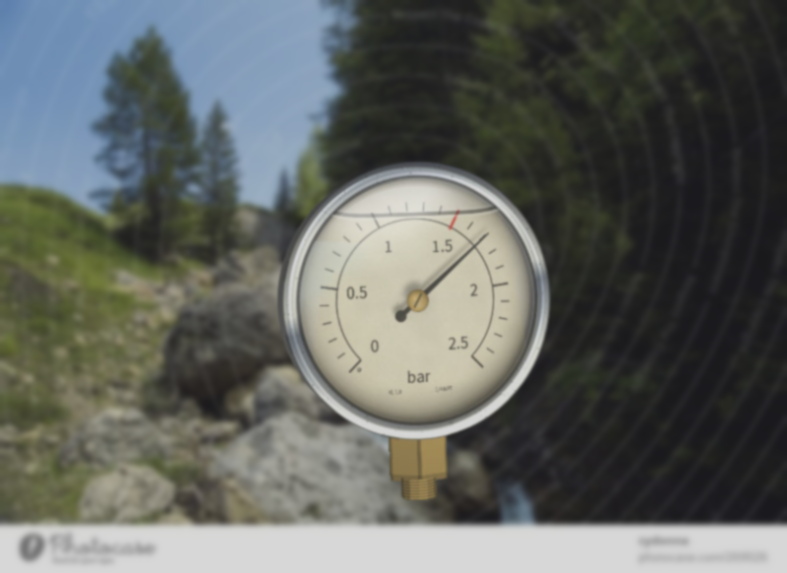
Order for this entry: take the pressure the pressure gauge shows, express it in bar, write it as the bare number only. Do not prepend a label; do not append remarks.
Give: 1.7
